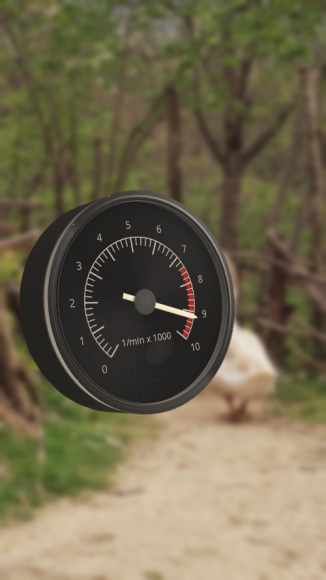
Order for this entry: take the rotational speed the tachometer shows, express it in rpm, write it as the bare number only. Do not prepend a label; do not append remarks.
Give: 9200
